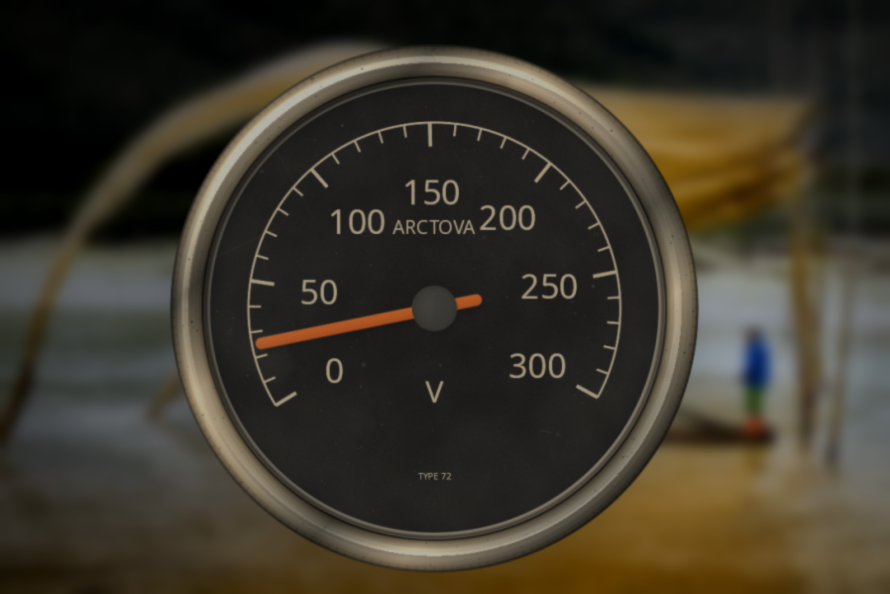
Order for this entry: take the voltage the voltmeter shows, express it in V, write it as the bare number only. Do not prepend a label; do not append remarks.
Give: 25
